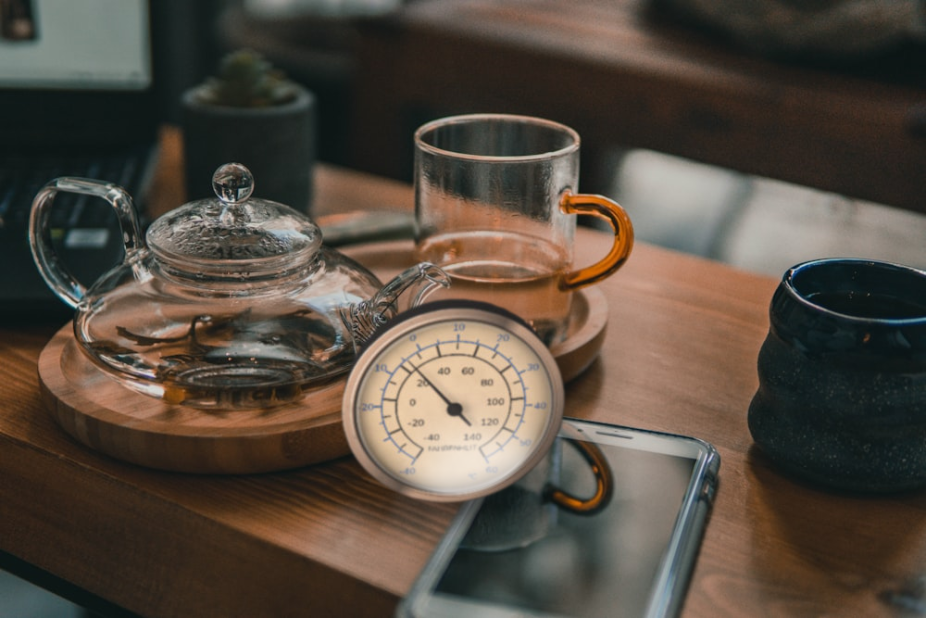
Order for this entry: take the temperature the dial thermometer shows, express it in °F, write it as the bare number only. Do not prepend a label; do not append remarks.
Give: 25
